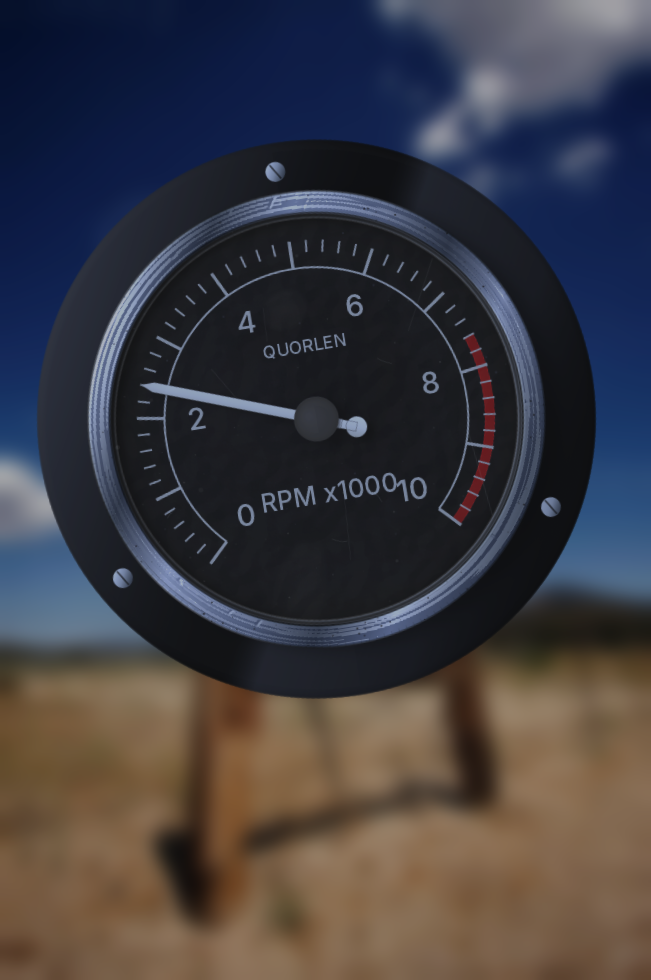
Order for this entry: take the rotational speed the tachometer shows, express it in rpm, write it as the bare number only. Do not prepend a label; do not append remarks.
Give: 2400
